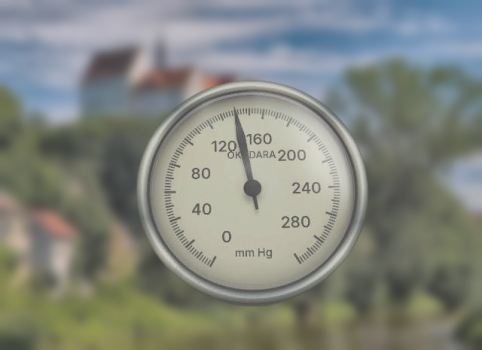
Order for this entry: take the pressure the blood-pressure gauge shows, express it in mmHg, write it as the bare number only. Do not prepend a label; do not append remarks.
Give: 140
